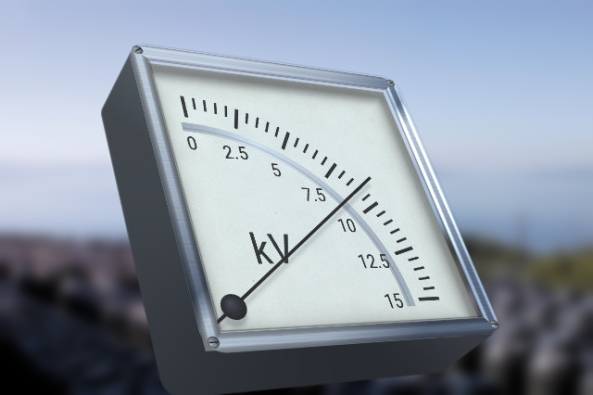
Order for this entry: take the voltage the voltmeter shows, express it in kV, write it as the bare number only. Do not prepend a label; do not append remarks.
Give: 9
